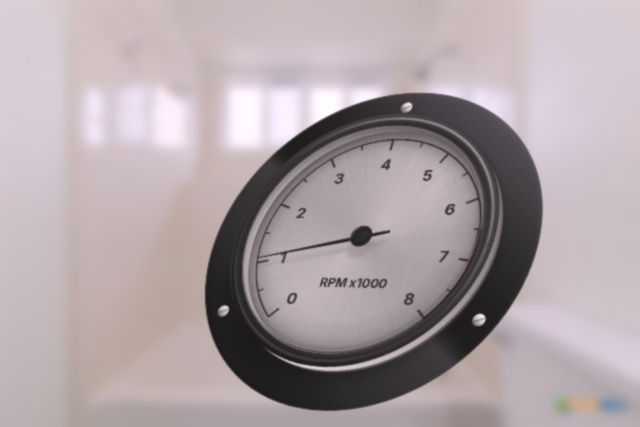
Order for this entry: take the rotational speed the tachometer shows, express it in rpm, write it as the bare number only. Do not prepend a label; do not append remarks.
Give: 1000
